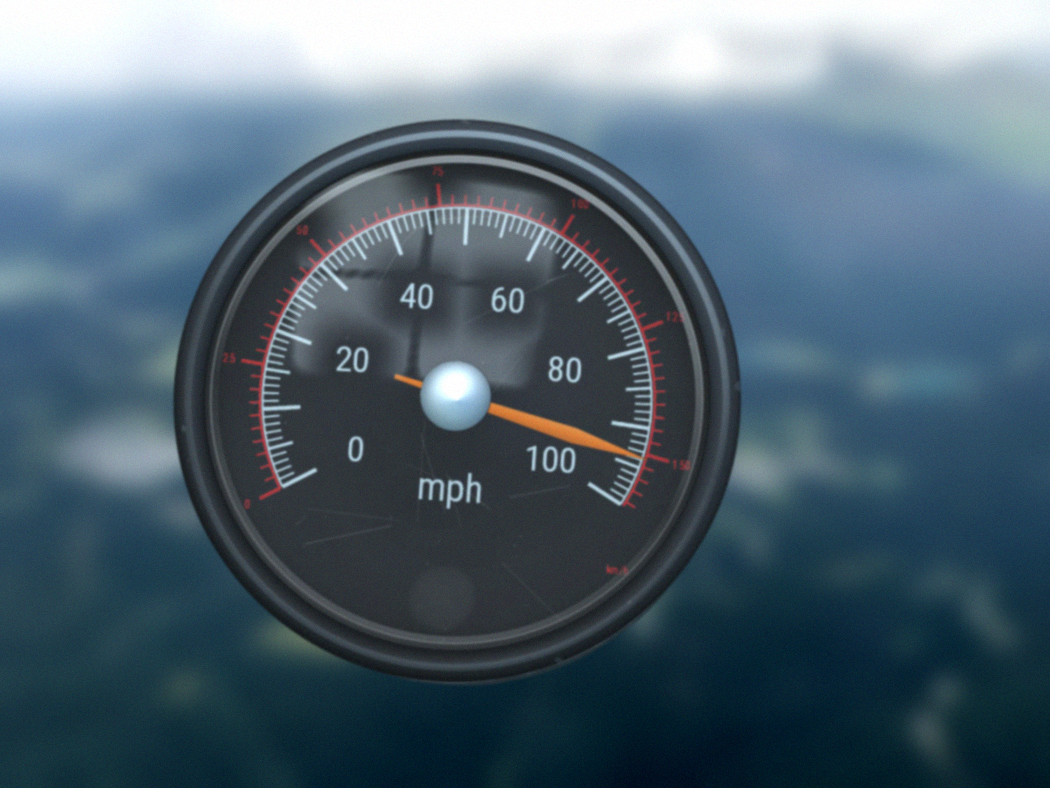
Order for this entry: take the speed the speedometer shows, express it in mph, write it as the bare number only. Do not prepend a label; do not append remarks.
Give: 94
